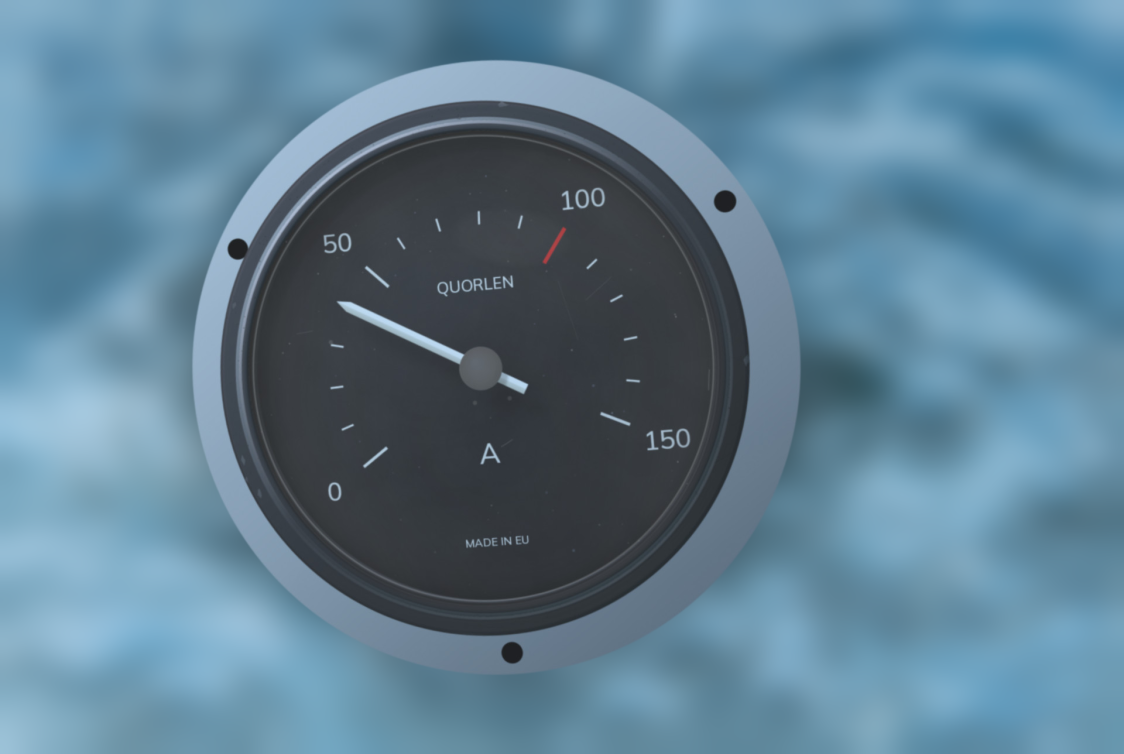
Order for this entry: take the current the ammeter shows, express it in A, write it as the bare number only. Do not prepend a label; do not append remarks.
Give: 40
